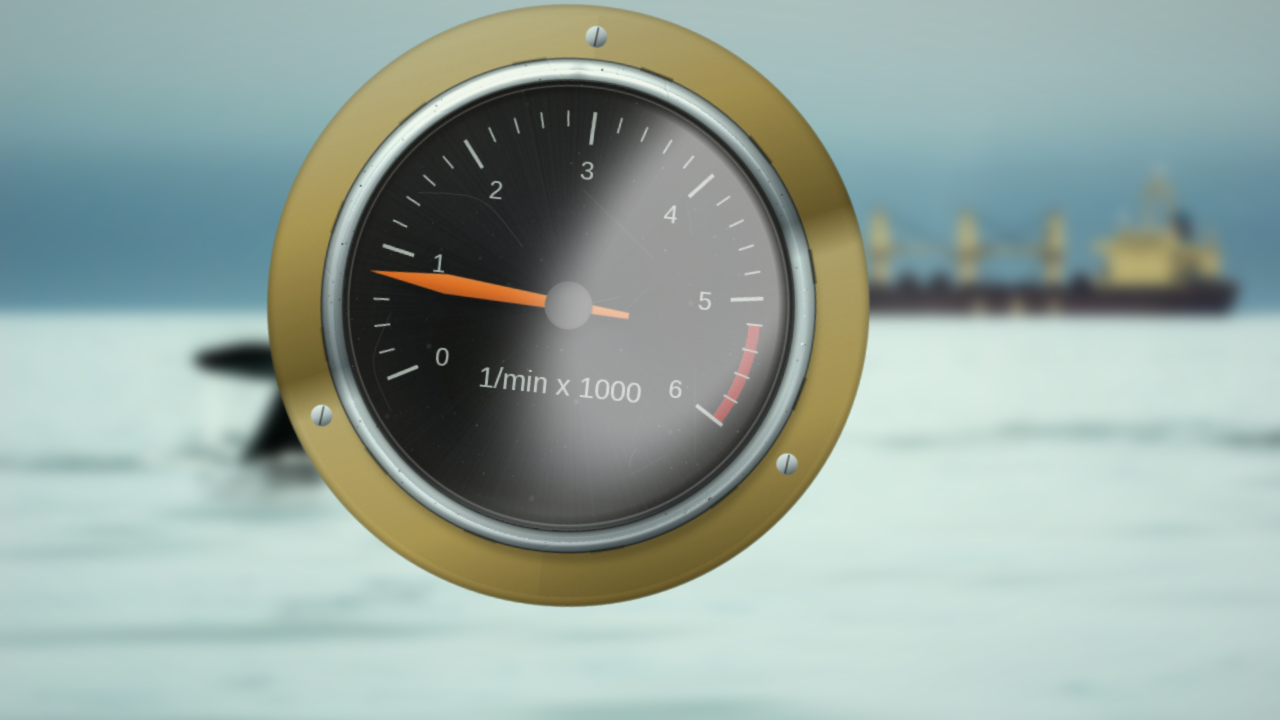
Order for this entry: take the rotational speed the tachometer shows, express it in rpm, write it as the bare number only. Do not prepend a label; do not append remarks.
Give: 800
